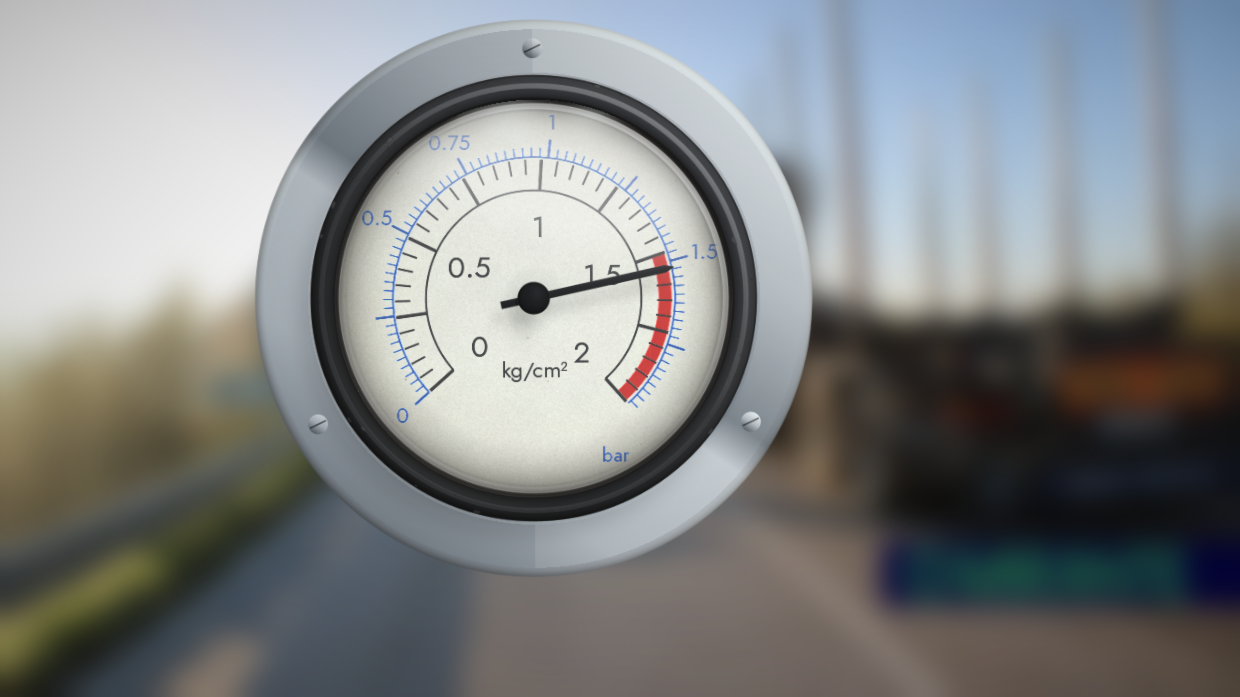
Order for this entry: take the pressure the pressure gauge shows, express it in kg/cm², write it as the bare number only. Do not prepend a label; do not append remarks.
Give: 1.55
